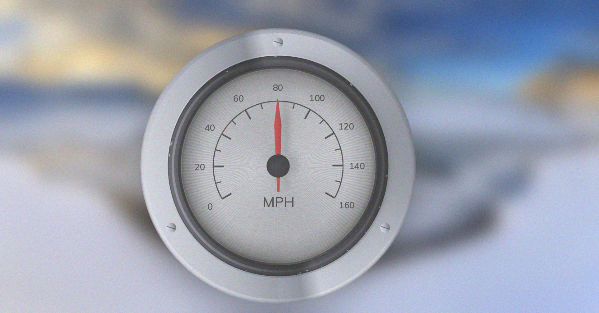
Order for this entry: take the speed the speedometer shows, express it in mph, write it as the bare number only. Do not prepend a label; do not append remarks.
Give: 80
